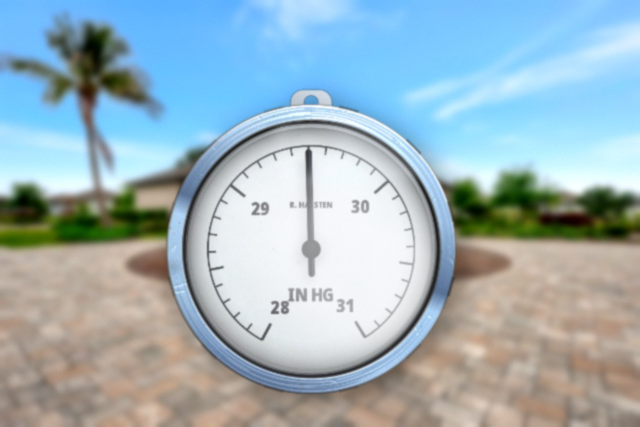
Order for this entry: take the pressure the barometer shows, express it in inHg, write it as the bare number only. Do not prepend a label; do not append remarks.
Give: 29.5
